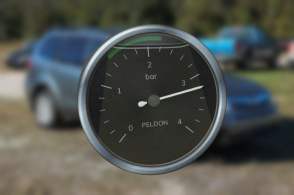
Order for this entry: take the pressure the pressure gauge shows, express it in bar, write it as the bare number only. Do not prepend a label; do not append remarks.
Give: 3.2
